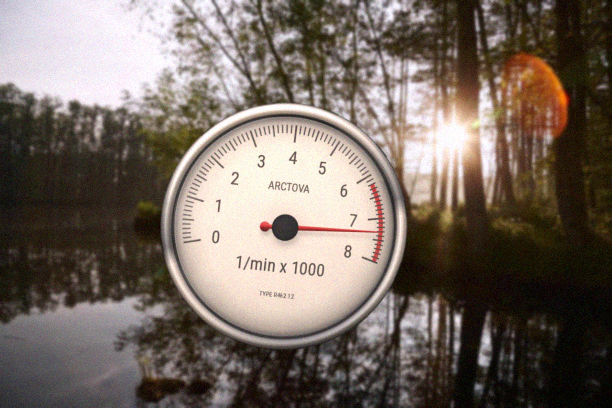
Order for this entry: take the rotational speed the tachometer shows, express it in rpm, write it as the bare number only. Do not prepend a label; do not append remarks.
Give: 7300
